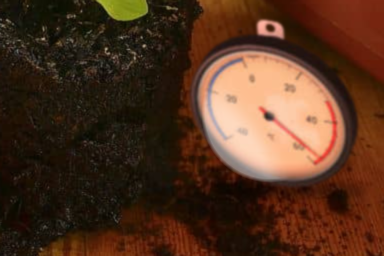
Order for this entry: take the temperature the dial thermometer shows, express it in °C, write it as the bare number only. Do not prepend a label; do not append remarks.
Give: 56
